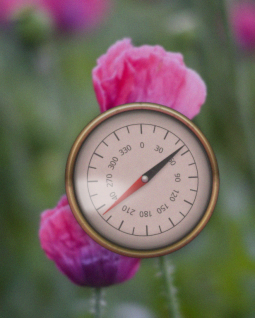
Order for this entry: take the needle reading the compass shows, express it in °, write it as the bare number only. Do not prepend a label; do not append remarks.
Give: 232.5
